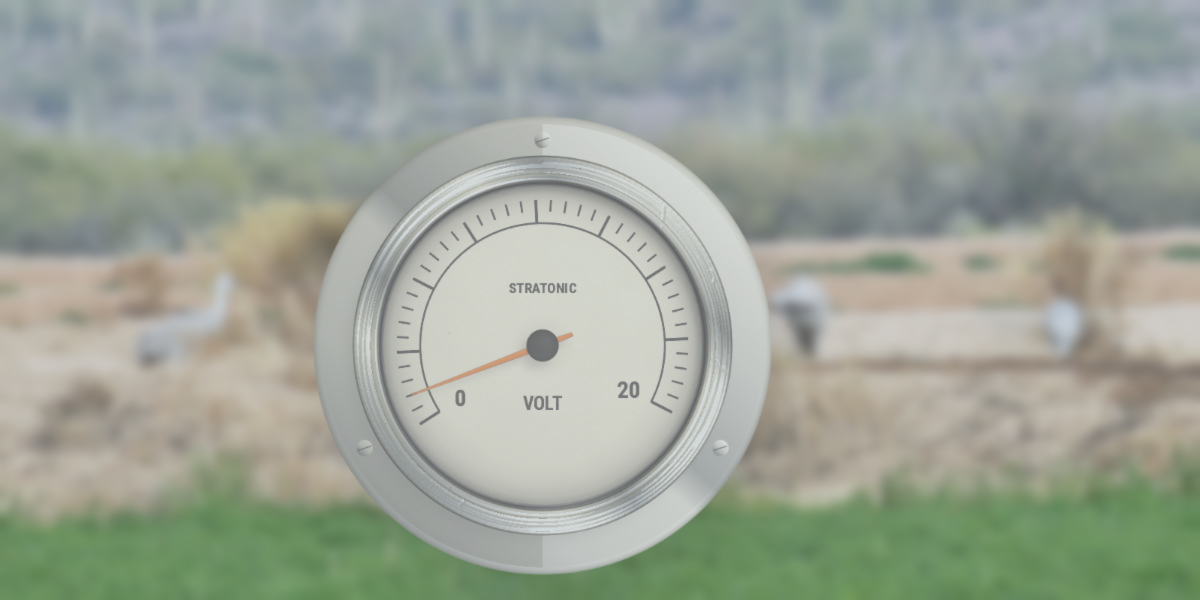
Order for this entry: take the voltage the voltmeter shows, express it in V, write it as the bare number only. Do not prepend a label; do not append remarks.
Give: 1
